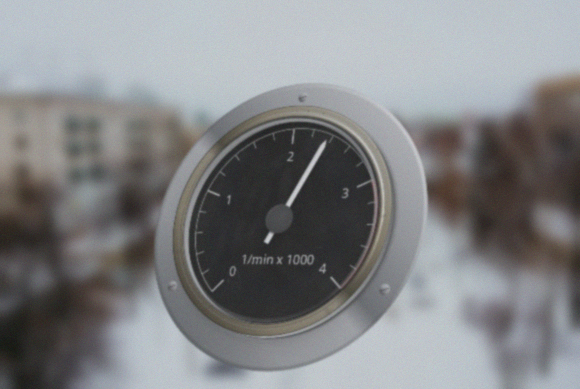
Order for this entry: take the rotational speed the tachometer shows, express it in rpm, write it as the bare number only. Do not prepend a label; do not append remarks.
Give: 2400
